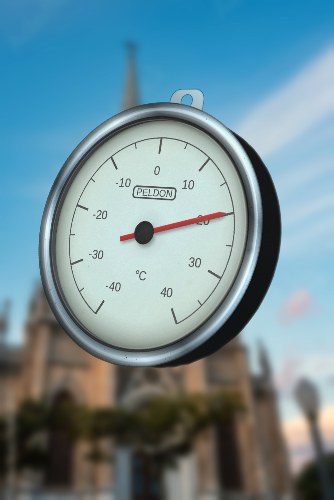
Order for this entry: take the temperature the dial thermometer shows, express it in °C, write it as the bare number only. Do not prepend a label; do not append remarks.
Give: 20
